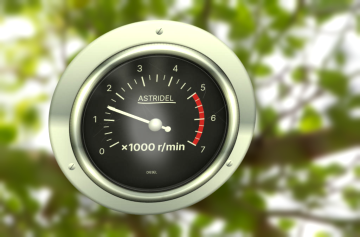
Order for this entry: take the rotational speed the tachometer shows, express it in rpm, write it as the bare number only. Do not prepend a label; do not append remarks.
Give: 1500
